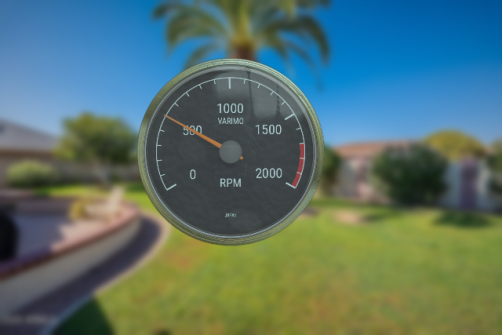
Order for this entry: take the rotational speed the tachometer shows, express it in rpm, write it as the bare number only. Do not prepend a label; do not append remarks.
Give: 500
